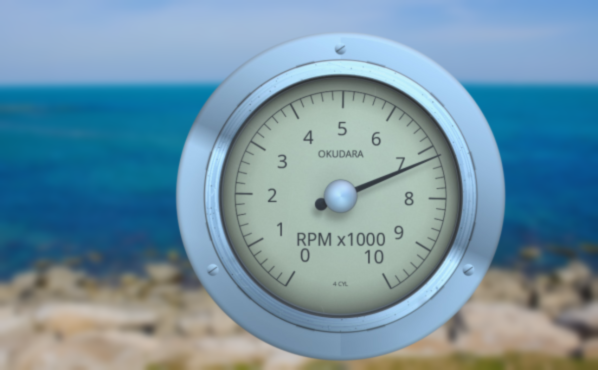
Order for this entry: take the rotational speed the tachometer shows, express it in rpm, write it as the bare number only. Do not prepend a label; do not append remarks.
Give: 7200
